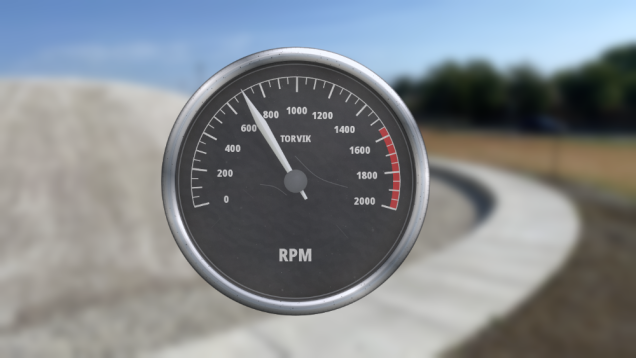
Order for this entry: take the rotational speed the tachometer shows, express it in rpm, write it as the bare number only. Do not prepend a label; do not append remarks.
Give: 700
